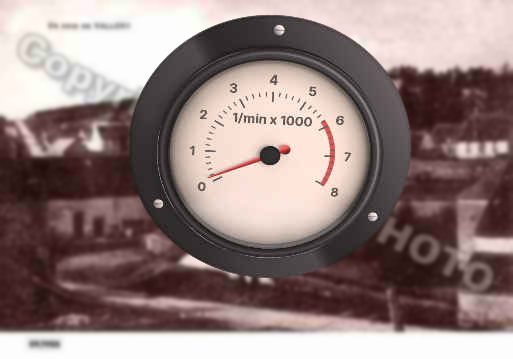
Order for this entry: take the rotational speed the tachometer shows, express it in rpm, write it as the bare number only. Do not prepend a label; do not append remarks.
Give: 200
